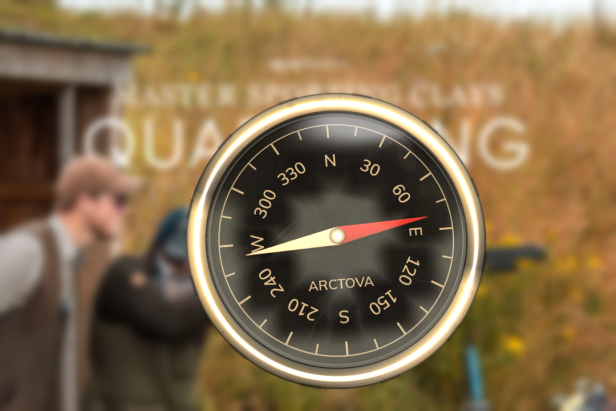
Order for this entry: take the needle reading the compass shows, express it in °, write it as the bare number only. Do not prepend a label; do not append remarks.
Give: 82.5
